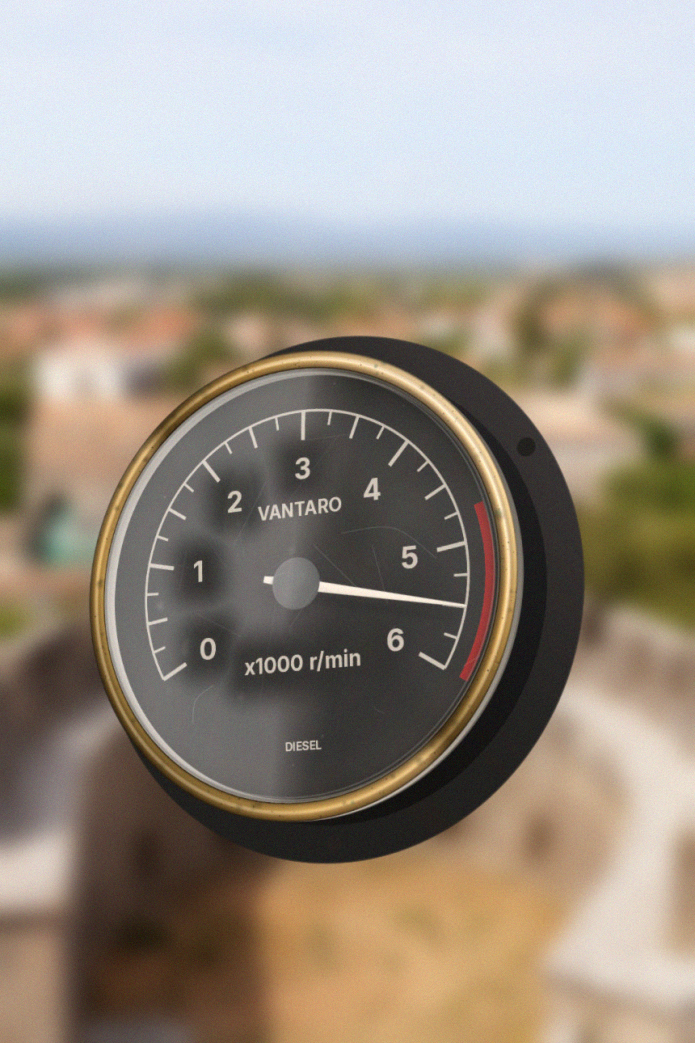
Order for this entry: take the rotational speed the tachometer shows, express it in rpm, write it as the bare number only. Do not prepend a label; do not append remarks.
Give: 5500
